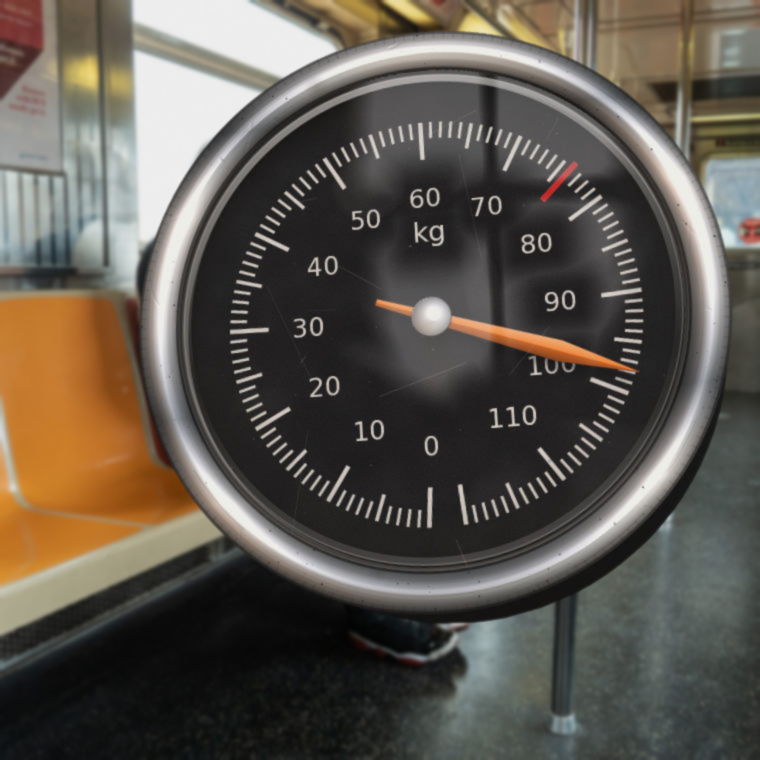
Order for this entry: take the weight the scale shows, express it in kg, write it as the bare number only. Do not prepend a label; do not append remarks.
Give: 98
